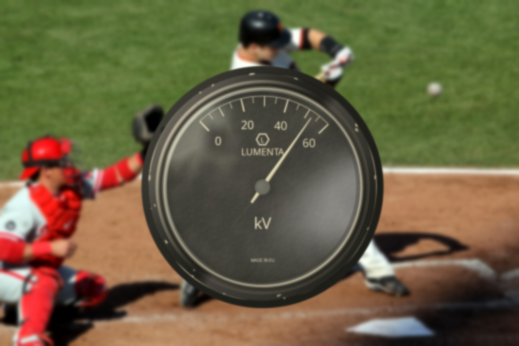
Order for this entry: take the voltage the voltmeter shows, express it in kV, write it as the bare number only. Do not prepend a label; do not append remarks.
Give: 52.5
